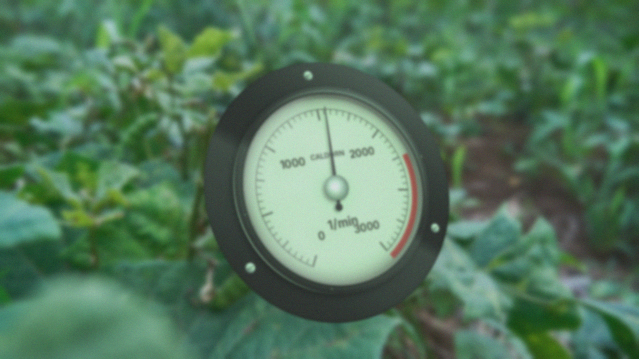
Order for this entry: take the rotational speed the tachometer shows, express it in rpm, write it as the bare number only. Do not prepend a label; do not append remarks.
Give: 1550
